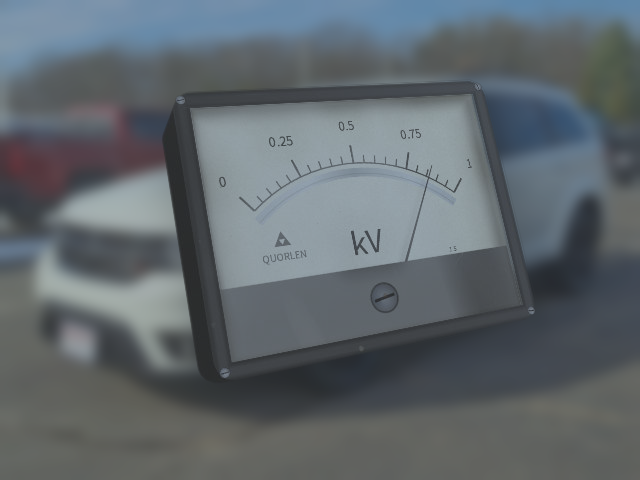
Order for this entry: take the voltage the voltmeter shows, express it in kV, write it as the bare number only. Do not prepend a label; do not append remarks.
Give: 0.85
